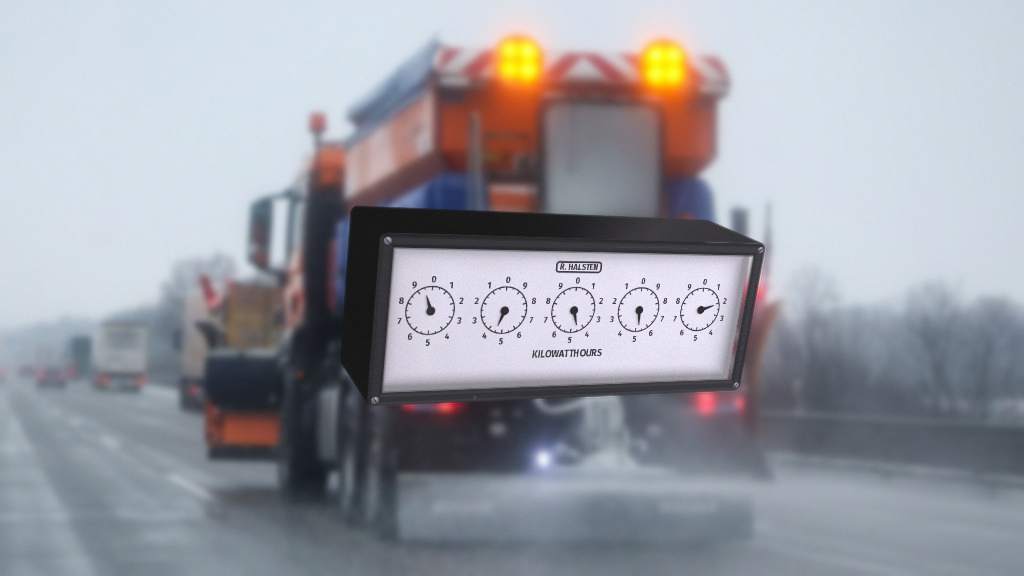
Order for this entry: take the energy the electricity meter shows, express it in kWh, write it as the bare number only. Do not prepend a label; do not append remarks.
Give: 94452
